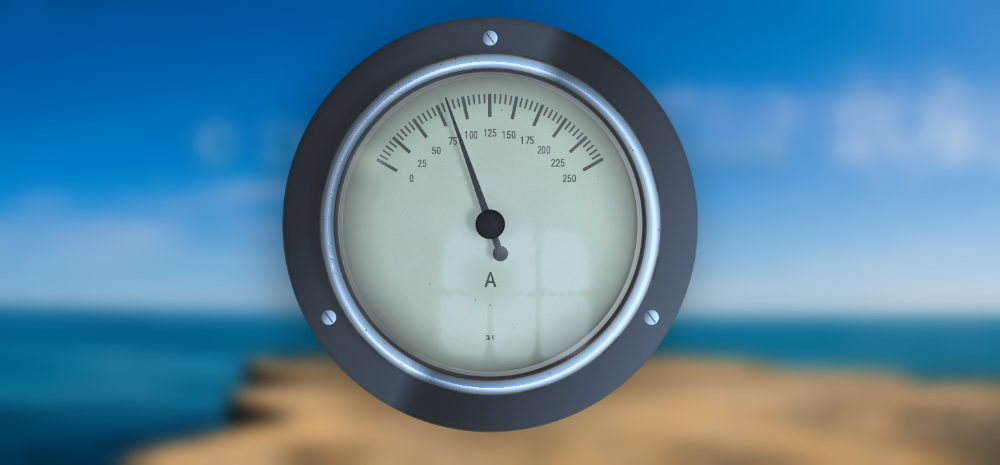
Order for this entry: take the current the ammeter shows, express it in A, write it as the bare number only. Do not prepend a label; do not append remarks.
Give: 85
